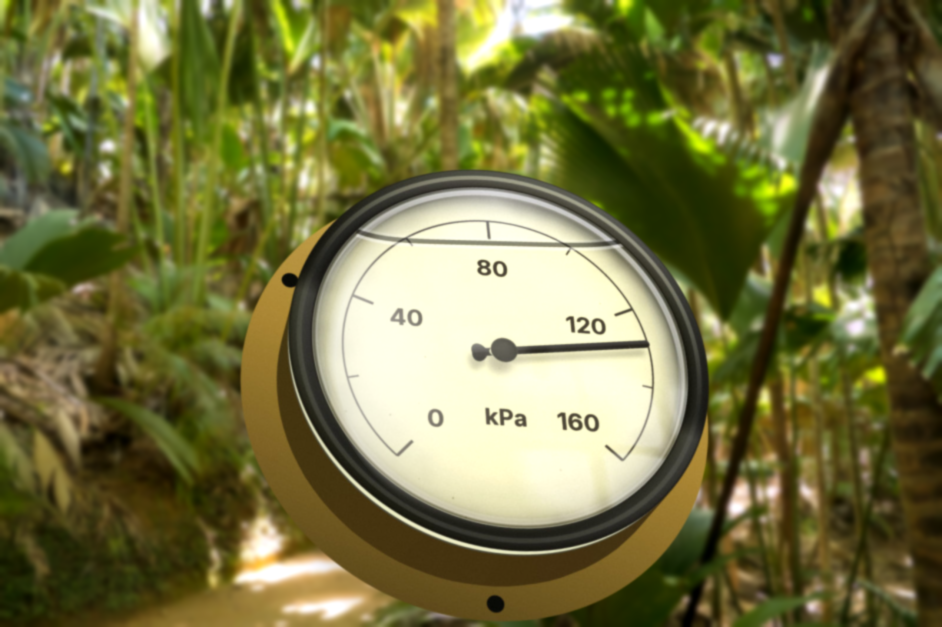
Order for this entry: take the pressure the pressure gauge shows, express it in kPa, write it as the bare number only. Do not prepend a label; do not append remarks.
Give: 130
